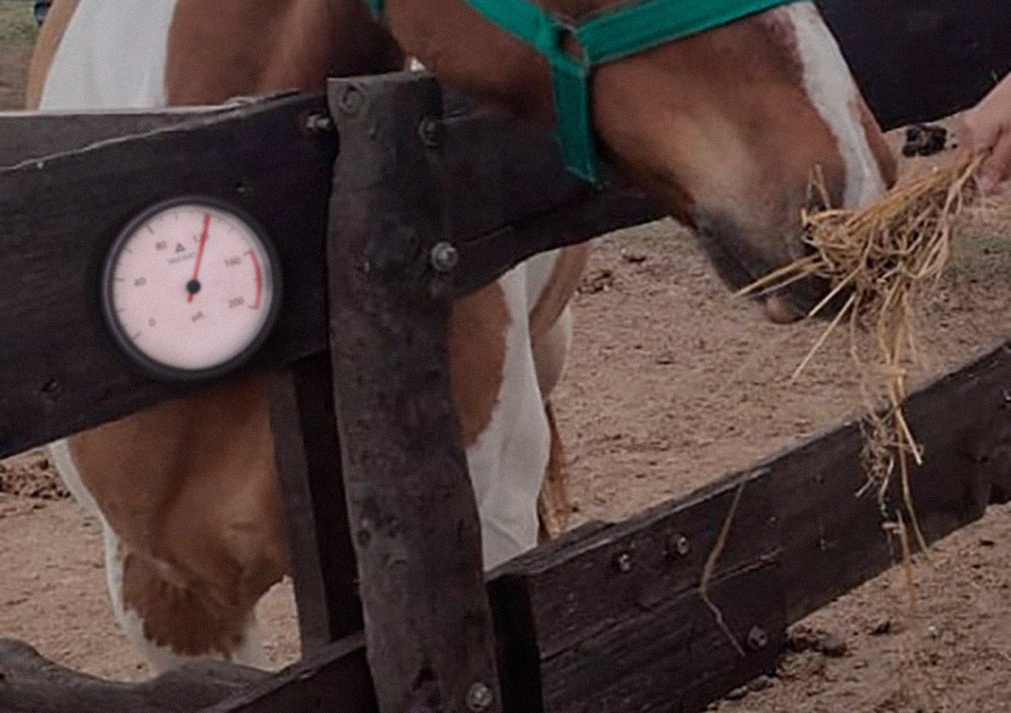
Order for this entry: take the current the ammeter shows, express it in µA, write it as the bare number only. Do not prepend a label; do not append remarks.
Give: 120
